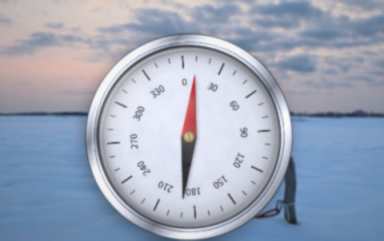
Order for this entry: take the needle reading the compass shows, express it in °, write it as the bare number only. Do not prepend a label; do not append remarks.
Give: 10
